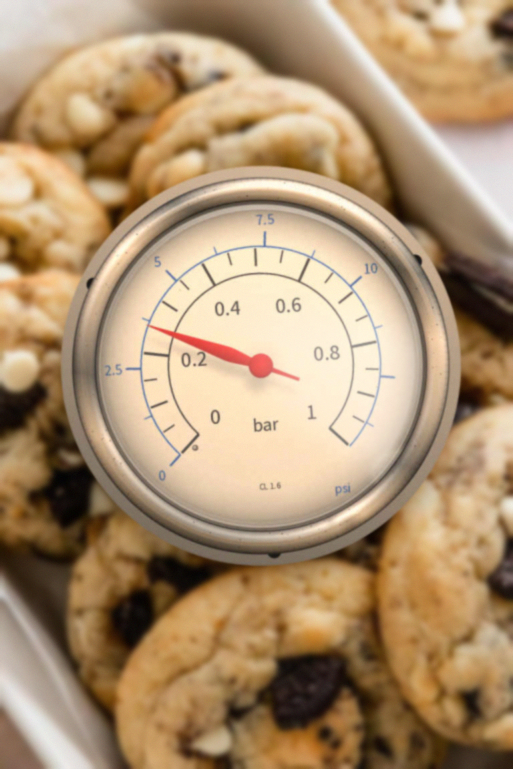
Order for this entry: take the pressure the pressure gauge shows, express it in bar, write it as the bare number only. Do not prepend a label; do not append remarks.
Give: 0.25
